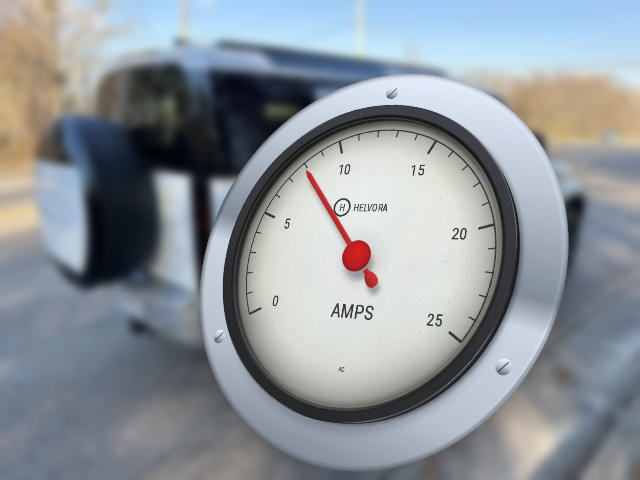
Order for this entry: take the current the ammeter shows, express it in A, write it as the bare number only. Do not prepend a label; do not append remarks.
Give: 8
